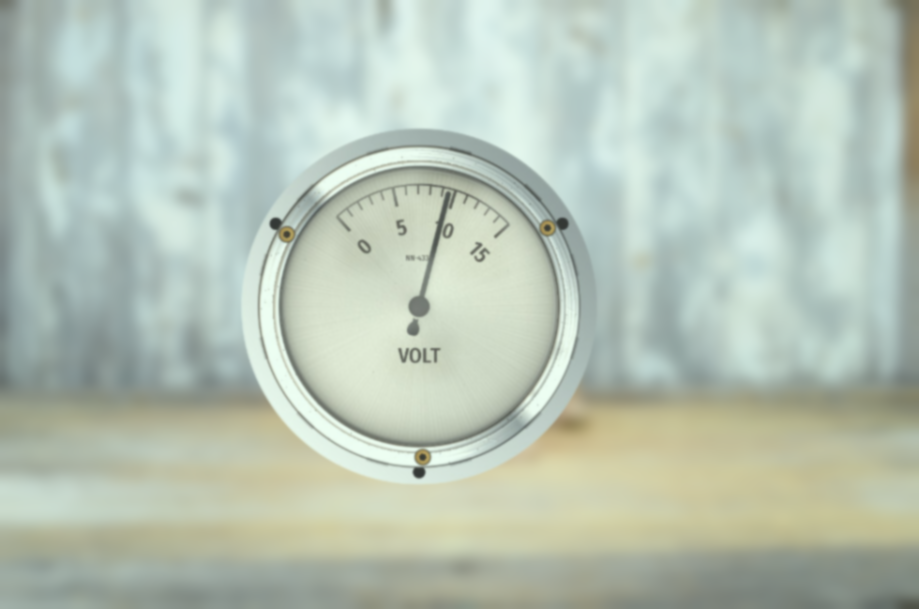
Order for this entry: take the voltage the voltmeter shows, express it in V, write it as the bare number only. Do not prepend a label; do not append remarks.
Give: 9.5
